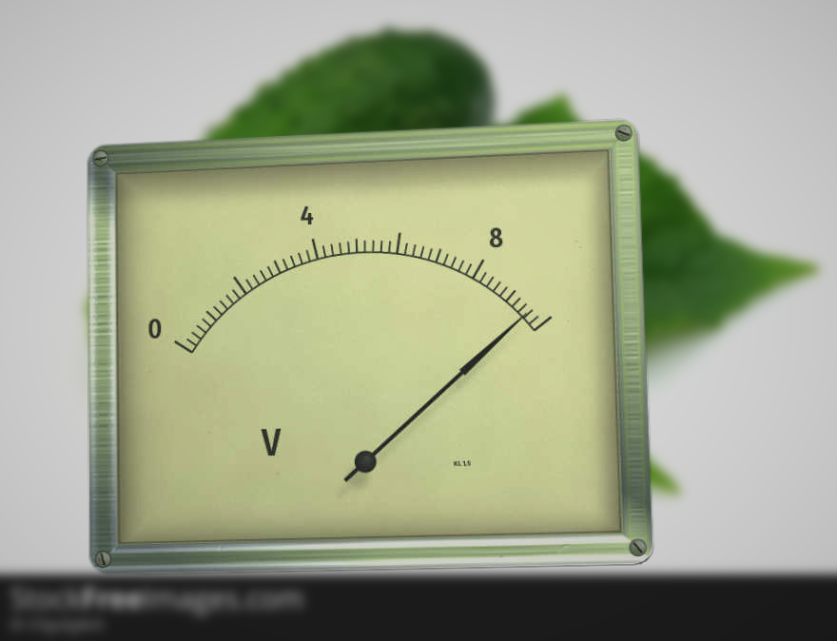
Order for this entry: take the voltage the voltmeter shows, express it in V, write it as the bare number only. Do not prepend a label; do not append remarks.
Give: 9.6
